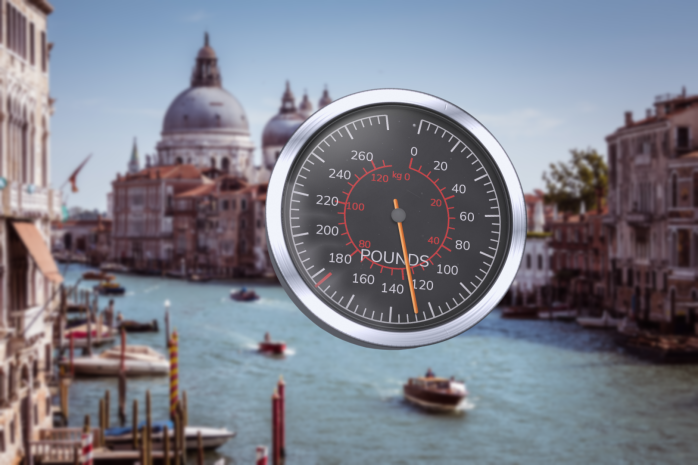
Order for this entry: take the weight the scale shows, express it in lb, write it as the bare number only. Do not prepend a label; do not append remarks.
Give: 128
